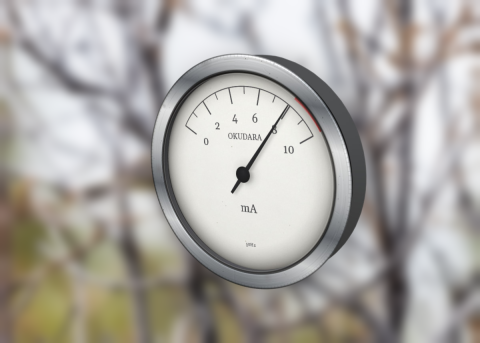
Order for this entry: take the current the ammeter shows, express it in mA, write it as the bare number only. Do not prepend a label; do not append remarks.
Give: 8
